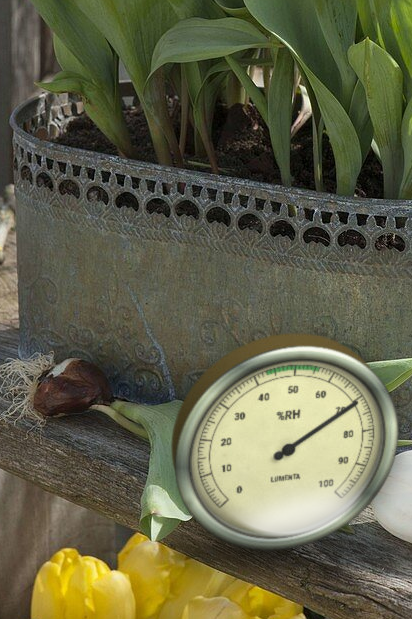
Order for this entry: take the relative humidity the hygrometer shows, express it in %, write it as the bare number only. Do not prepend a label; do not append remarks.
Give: 70
